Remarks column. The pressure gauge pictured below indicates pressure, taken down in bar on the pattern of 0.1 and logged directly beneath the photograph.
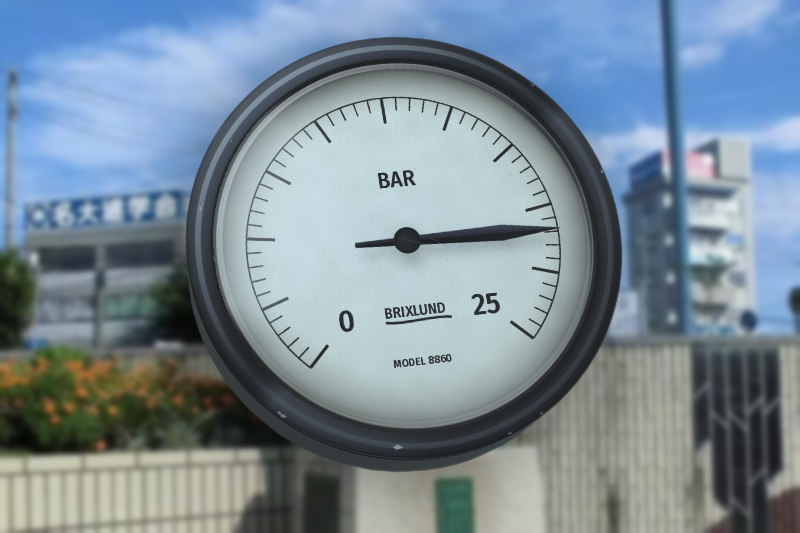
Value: 21
